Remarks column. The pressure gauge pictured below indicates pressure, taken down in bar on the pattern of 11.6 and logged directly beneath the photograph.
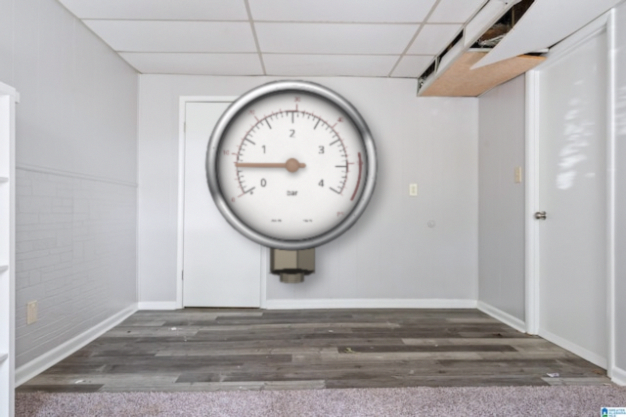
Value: 0.5
